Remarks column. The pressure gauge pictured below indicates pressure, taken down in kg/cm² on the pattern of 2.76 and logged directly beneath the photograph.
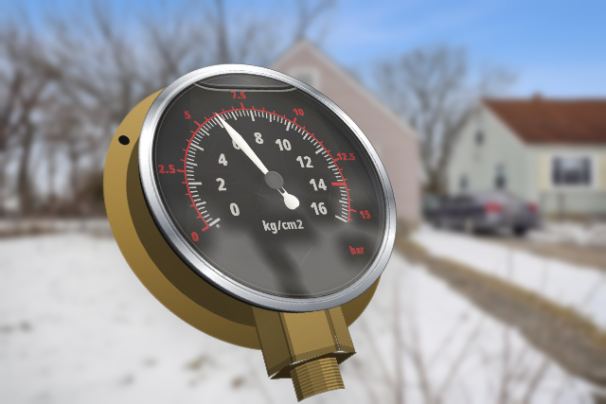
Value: 6
